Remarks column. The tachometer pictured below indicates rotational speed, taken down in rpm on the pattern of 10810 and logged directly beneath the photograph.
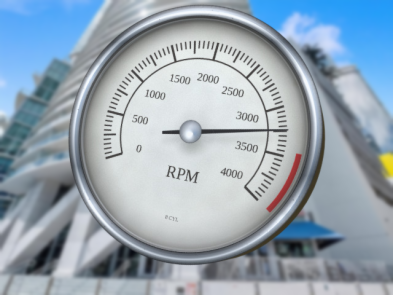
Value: 3250
